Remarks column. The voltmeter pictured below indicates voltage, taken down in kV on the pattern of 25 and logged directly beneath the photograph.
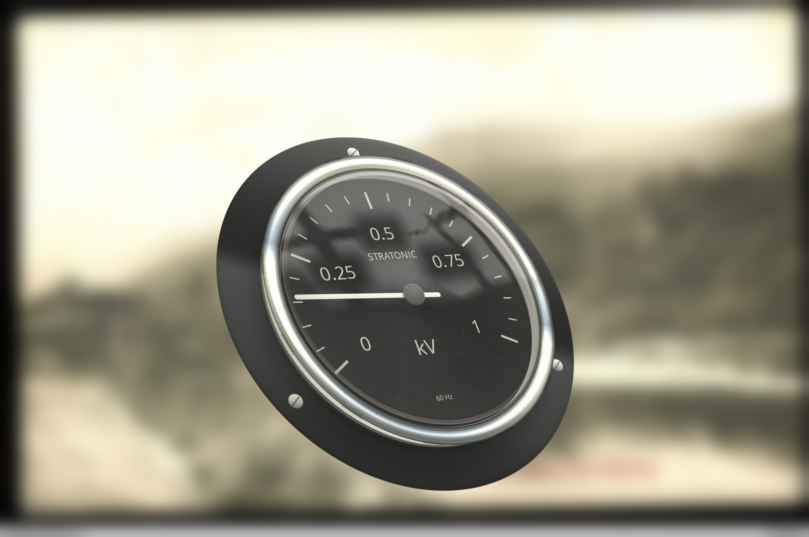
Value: 0.15
